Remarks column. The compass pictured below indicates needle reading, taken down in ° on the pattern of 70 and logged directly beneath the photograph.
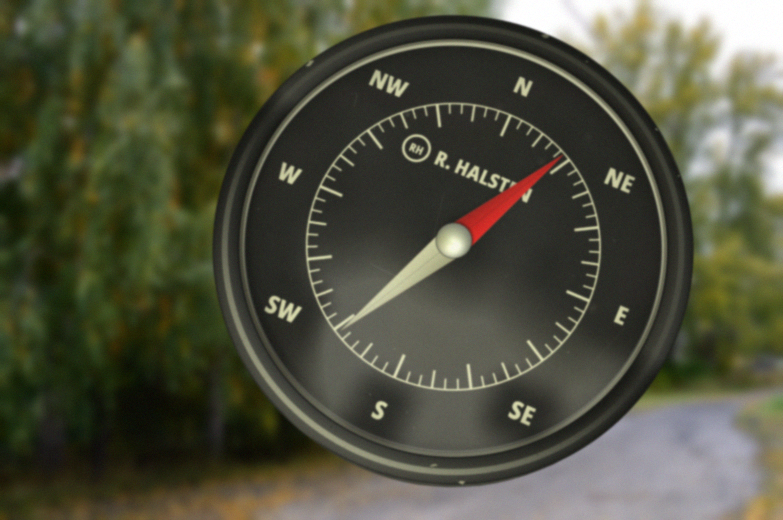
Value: 27.5
